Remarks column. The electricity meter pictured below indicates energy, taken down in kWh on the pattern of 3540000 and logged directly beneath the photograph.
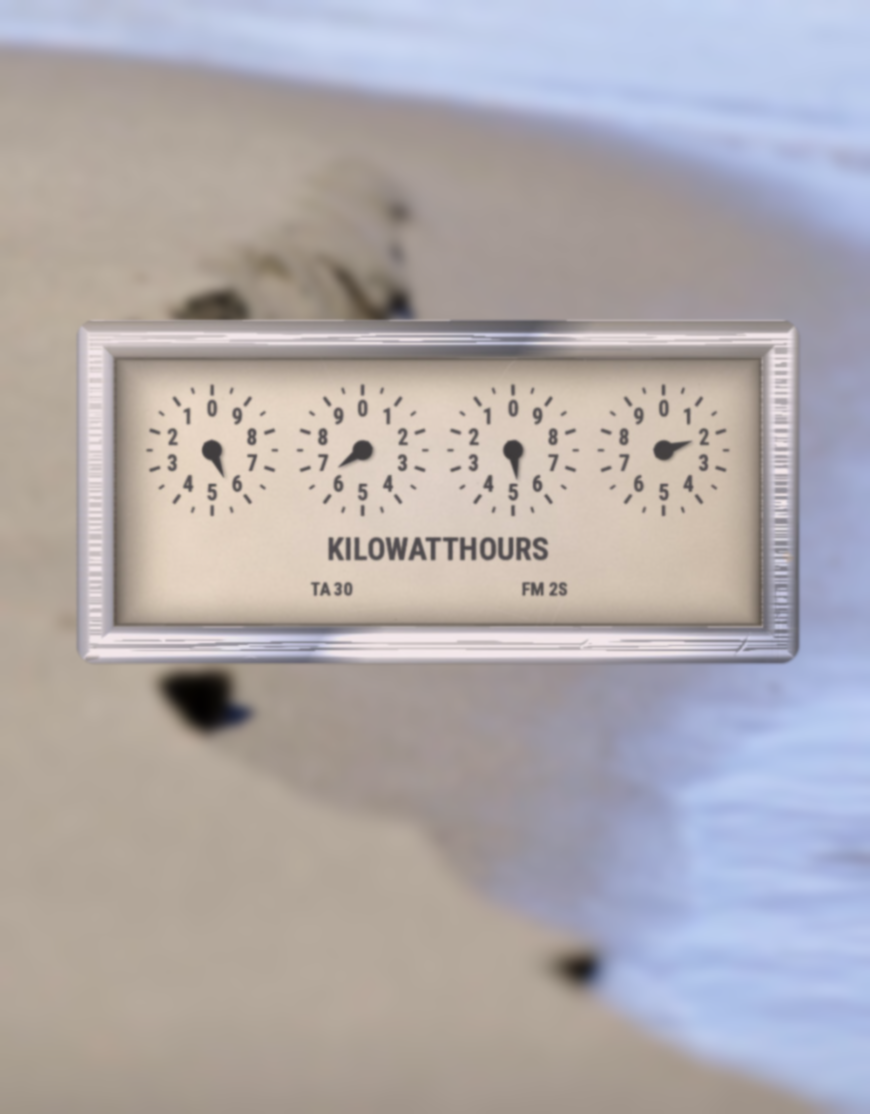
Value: 5652
